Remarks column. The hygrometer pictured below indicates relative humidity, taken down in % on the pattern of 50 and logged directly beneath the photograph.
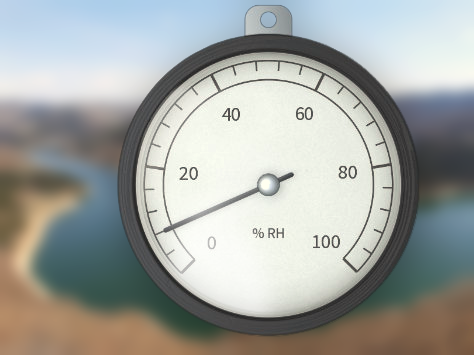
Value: 8
